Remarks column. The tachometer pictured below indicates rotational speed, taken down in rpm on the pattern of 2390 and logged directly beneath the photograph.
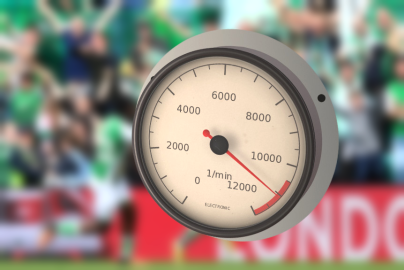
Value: 11000
